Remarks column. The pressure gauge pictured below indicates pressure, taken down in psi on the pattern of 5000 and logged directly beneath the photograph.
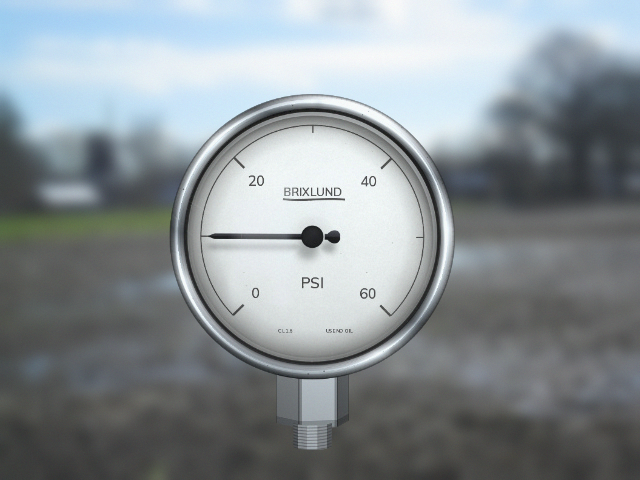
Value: 10
